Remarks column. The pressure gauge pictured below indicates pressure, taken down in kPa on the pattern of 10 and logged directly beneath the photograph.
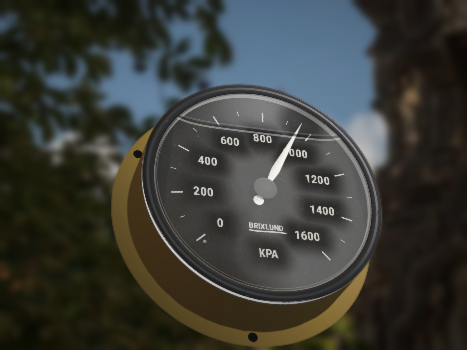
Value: 950
